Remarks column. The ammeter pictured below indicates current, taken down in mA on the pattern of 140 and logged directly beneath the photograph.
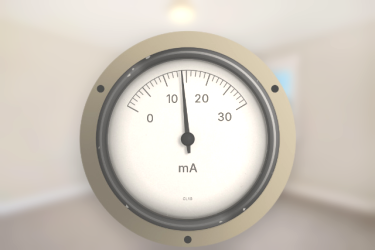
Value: 14
